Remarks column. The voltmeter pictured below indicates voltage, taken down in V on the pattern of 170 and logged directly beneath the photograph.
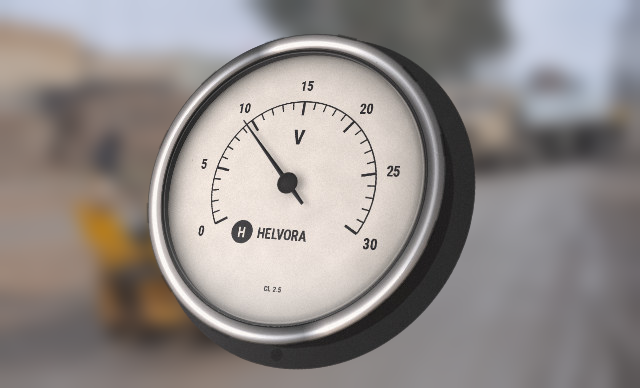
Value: 9.5
